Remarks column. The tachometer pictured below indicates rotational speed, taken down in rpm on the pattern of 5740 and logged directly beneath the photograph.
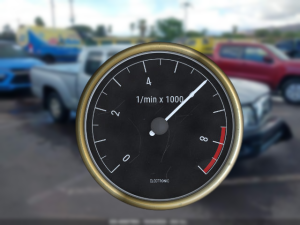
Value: 6000
